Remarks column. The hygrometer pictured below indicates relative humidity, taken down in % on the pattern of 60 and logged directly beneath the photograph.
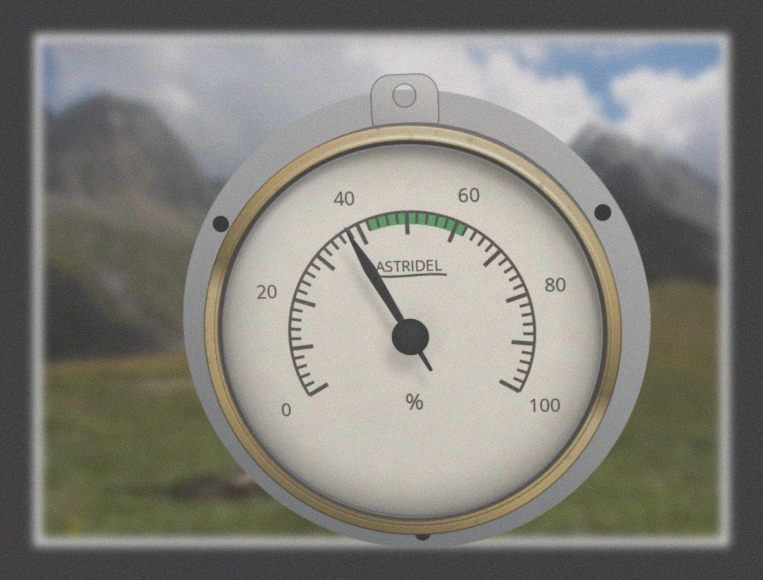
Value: 38
